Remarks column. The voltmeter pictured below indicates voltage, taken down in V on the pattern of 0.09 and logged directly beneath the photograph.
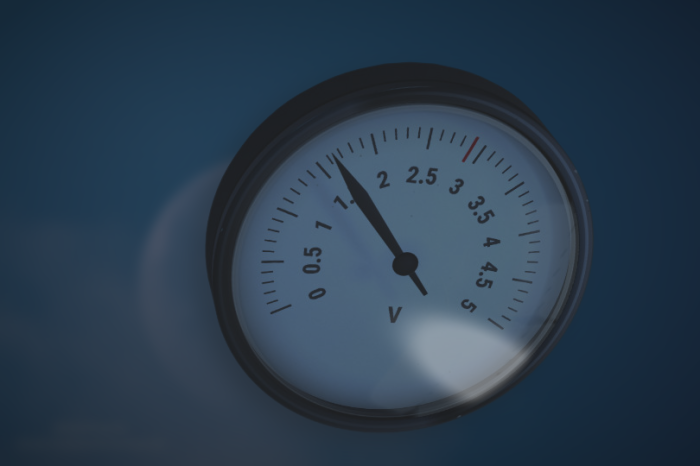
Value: 1.65
